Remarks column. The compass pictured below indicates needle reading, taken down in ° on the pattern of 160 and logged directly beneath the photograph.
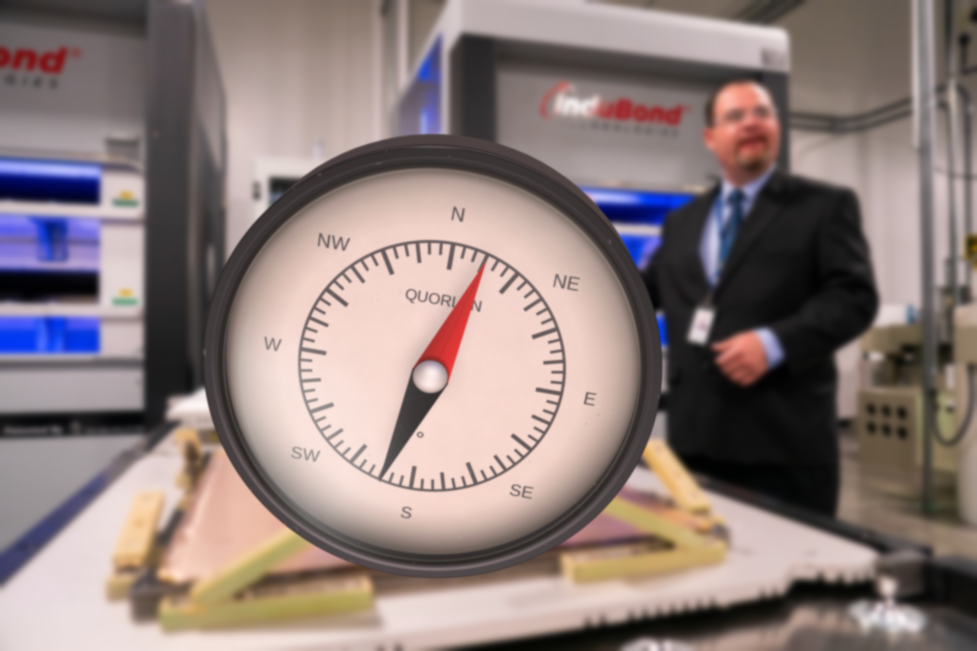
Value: 15
